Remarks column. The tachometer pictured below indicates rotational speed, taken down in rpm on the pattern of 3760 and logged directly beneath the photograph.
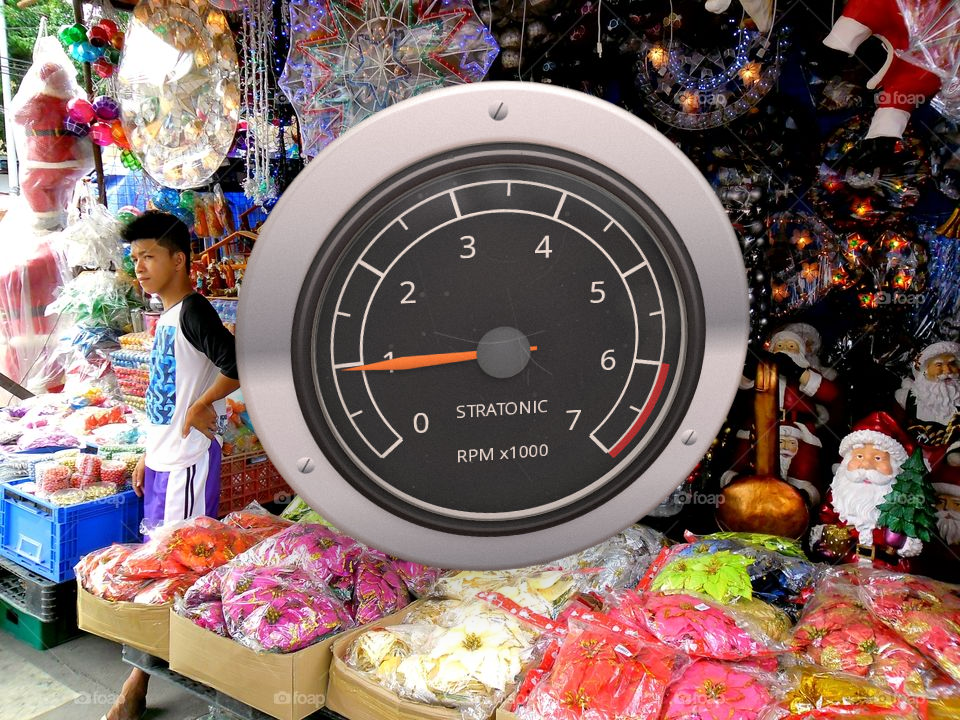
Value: 1000
